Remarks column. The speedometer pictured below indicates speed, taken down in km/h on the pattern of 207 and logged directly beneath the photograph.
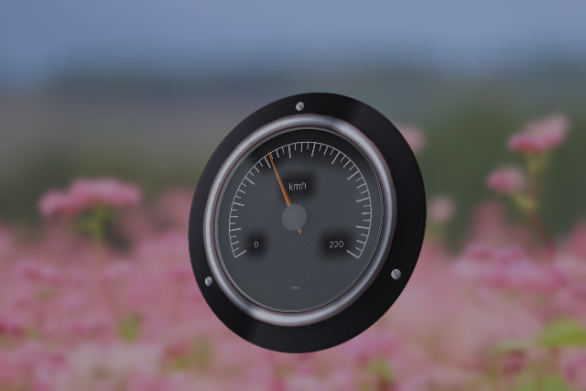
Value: 85
